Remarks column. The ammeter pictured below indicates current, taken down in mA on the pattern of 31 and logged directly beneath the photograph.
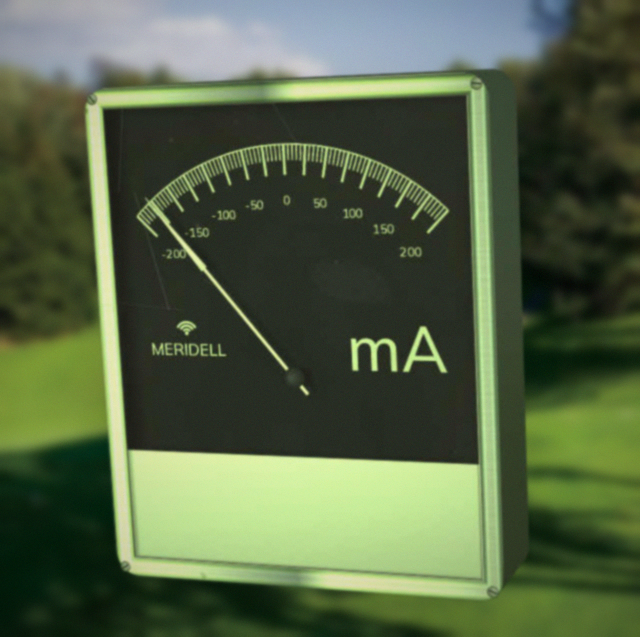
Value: -175
